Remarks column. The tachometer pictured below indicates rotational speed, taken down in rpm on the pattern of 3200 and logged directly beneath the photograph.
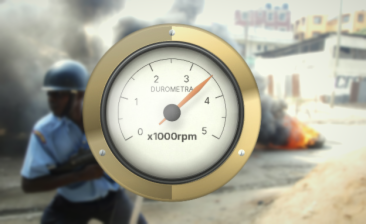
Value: 3500
